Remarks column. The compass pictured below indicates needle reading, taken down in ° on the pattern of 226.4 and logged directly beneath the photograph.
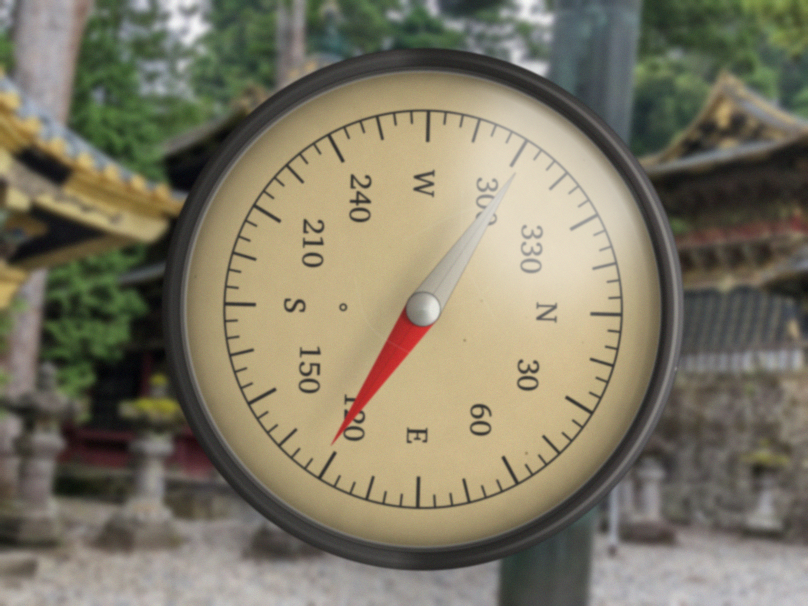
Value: 122.5
